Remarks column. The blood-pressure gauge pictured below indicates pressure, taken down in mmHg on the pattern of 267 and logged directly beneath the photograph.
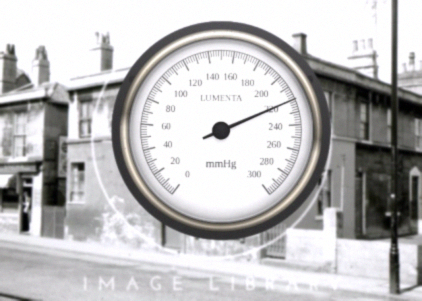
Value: 220
